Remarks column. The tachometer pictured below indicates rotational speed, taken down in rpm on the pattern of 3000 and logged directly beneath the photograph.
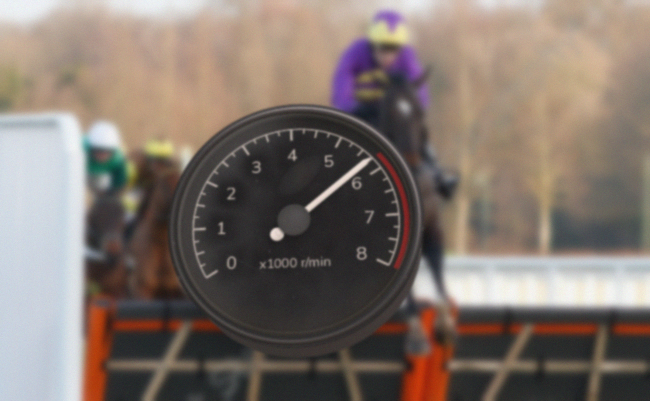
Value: 5750
